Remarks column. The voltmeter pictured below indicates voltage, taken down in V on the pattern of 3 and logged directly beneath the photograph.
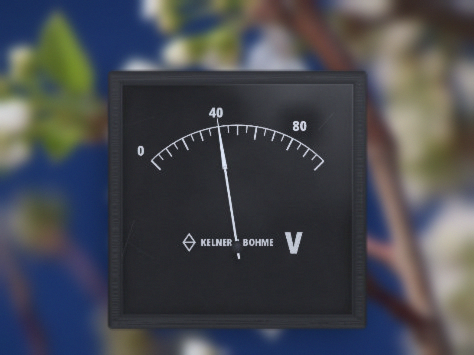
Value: 40
